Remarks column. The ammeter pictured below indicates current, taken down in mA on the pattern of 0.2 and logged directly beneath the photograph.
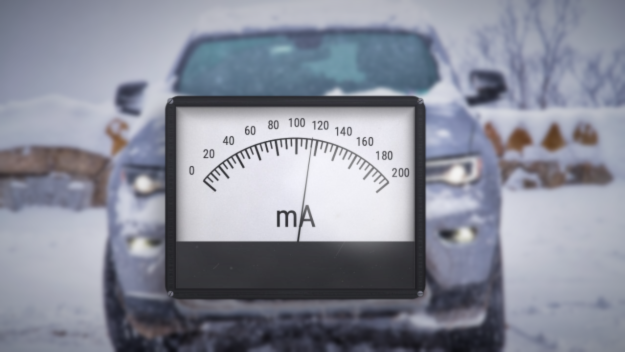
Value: 115
